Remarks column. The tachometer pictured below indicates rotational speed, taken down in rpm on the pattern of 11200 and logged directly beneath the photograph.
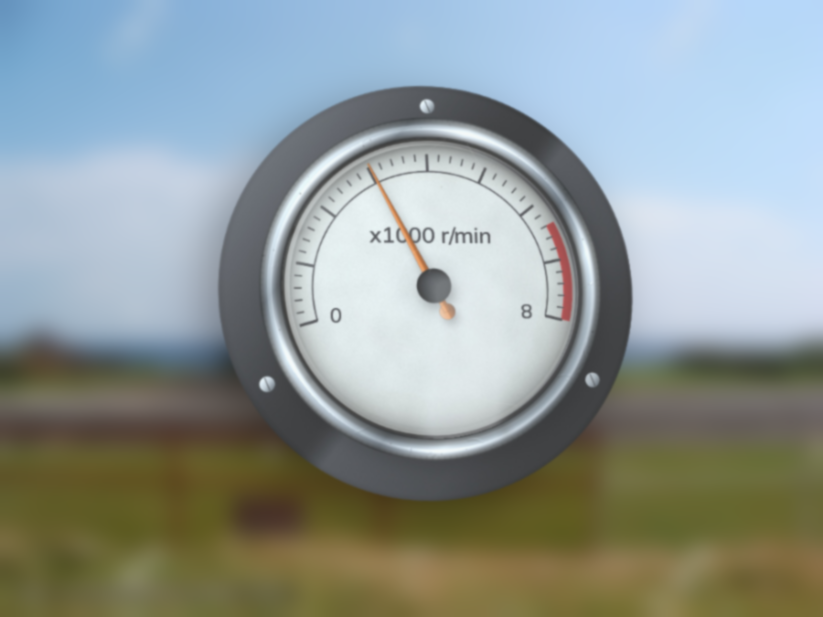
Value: 3000
